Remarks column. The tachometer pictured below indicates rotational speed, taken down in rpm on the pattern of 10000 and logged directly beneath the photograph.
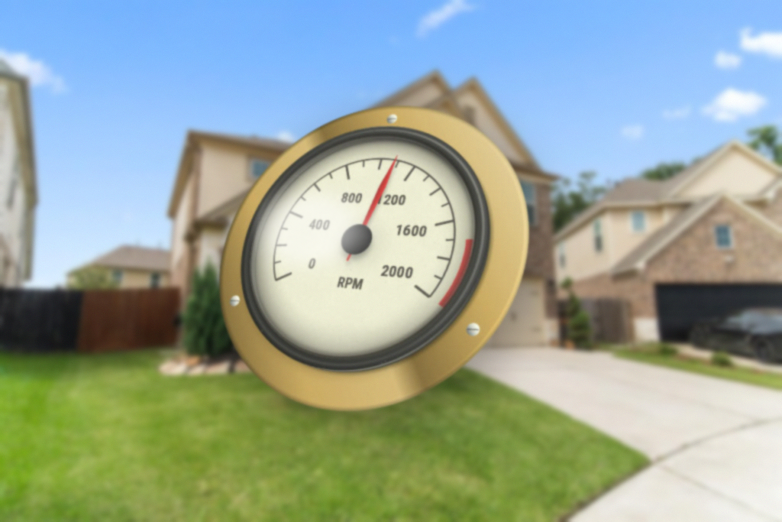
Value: 1100
